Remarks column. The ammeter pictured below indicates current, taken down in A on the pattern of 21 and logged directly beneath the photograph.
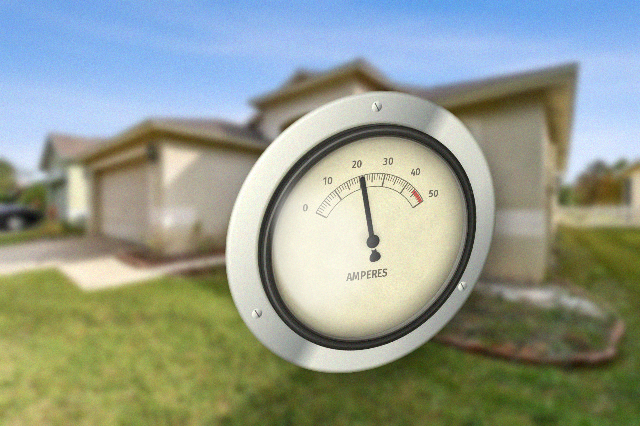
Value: 20
